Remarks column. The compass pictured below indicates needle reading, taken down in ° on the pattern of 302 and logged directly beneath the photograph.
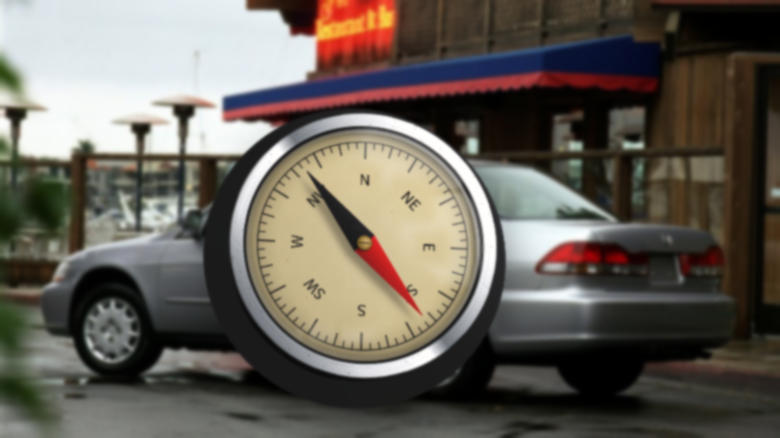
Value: 140
